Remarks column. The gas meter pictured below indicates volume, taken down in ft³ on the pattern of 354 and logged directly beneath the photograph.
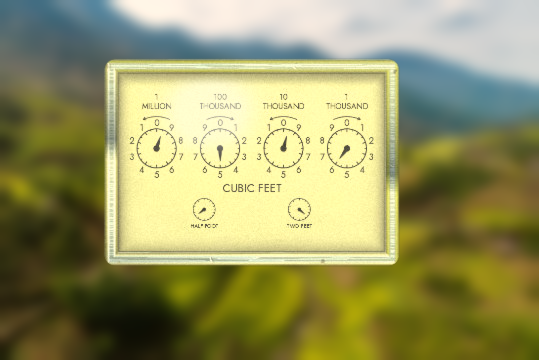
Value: 949600
